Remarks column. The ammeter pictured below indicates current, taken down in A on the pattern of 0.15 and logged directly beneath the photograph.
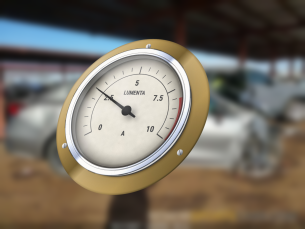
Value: 2.5
